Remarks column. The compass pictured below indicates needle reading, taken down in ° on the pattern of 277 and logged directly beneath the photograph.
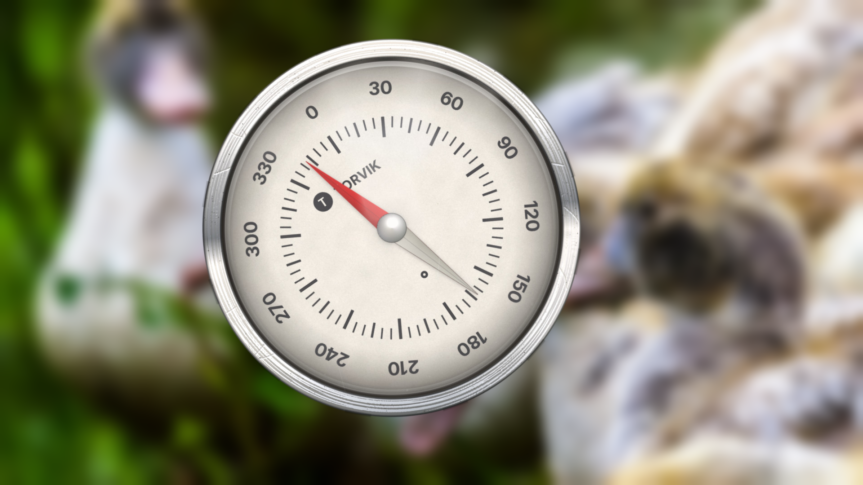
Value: 342.5
